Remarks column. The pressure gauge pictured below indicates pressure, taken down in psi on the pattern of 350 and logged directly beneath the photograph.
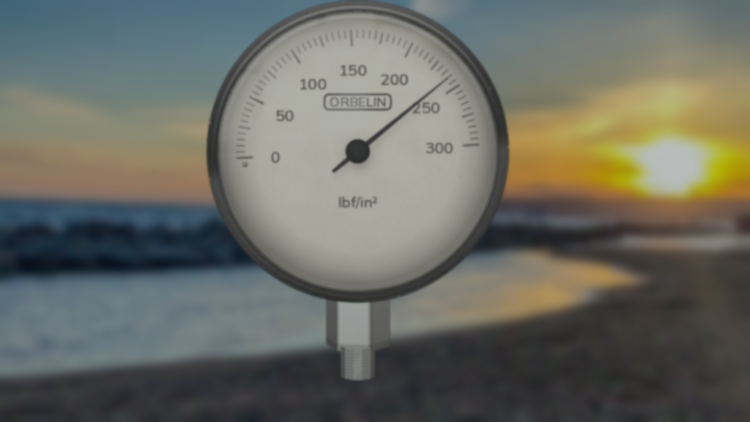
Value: 240
